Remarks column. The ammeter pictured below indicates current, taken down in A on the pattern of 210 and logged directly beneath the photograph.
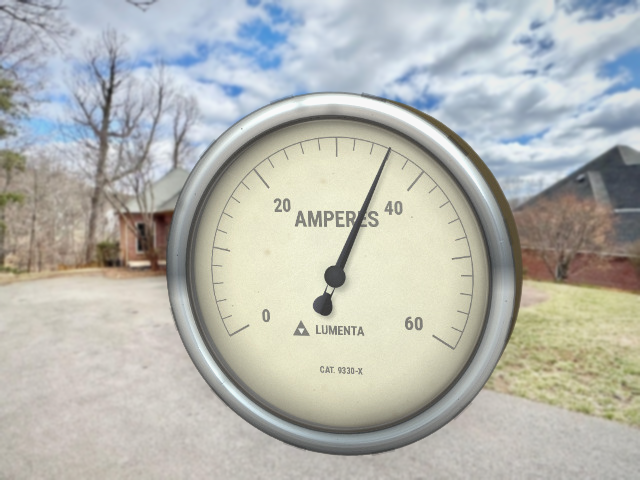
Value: 36
